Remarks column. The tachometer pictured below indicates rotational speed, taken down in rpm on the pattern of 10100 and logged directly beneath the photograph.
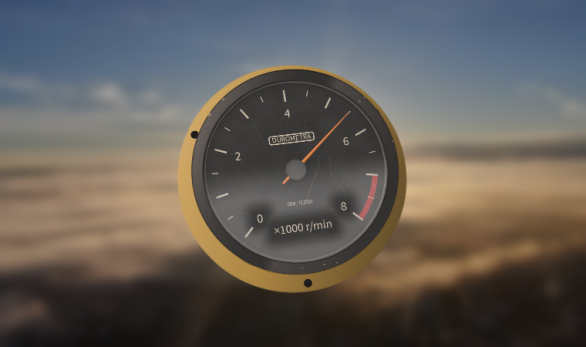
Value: 5500
